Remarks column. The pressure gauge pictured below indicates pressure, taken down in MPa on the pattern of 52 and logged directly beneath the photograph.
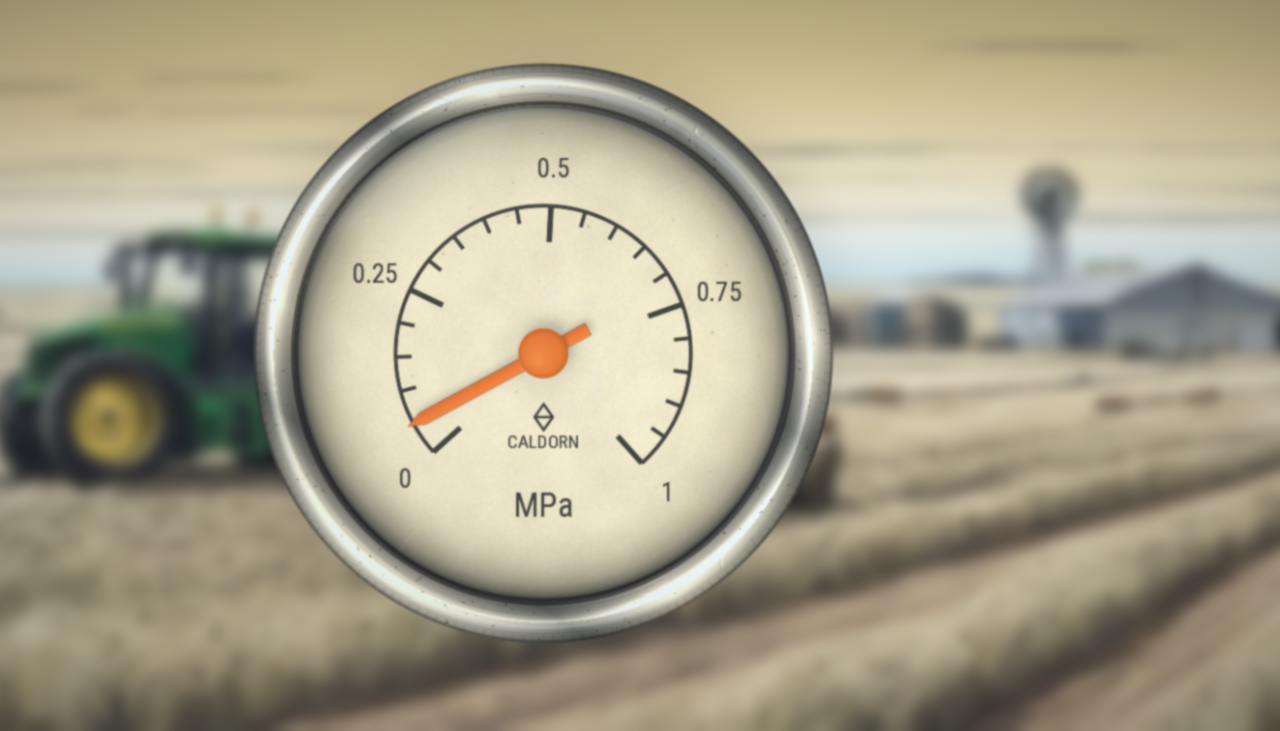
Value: 0.05
